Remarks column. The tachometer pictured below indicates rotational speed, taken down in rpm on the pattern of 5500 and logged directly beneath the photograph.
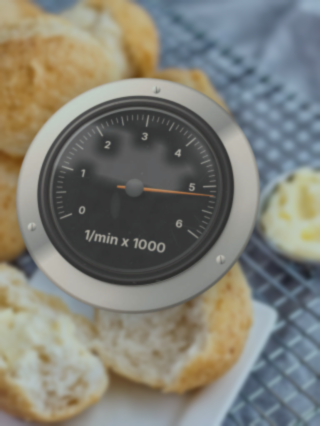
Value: 5200
